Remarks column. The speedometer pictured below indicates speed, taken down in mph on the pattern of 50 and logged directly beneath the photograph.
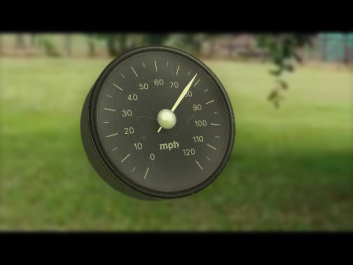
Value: 77.5
